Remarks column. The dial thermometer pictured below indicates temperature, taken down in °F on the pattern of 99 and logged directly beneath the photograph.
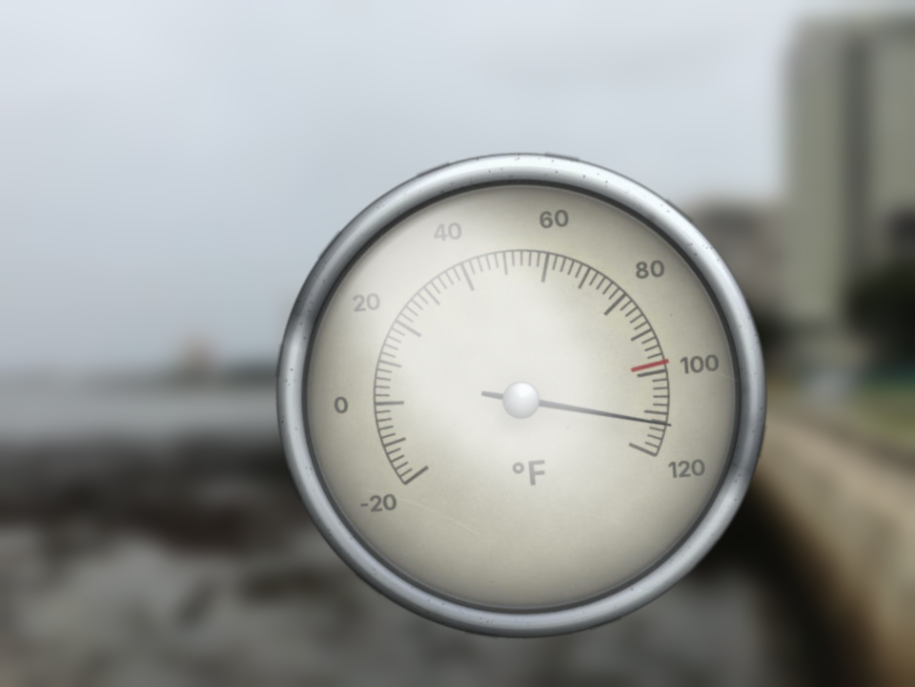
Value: 112
